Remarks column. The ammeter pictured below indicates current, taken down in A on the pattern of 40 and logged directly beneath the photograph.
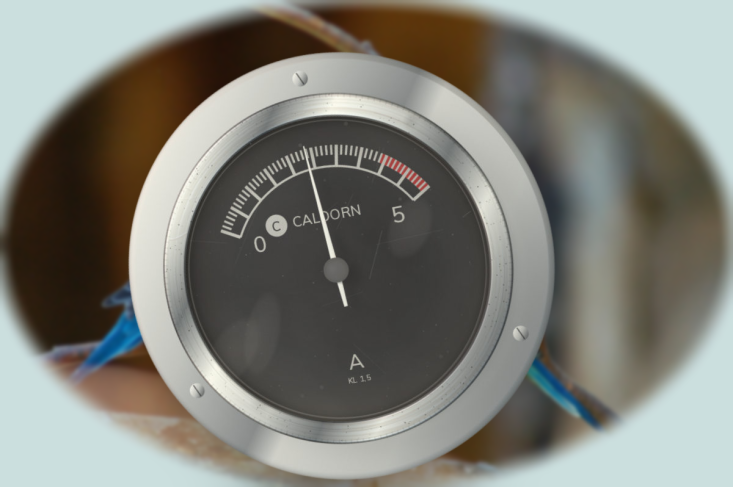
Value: 2.4
